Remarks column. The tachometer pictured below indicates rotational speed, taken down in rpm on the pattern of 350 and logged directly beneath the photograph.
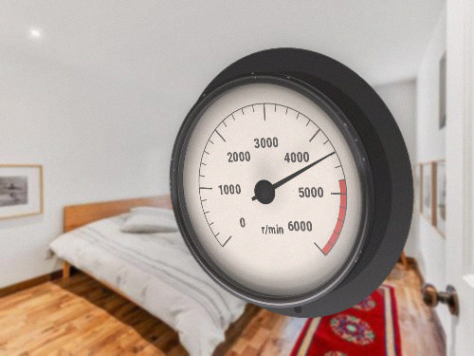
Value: 4400
